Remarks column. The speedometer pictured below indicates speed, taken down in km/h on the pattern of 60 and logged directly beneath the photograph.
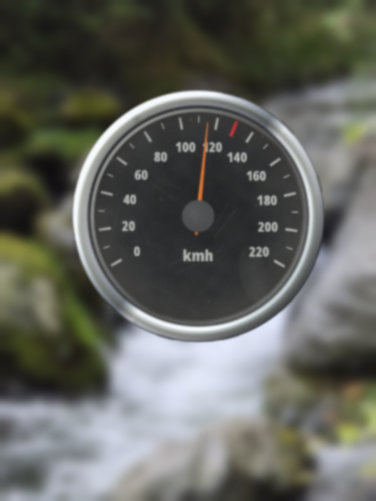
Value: 115
